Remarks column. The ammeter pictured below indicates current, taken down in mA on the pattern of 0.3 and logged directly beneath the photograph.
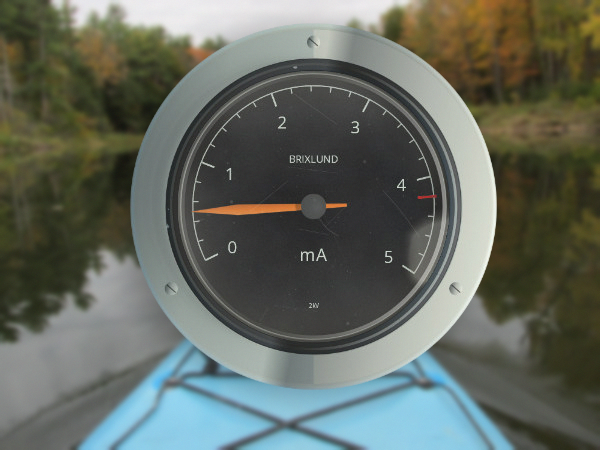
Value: 0.5
